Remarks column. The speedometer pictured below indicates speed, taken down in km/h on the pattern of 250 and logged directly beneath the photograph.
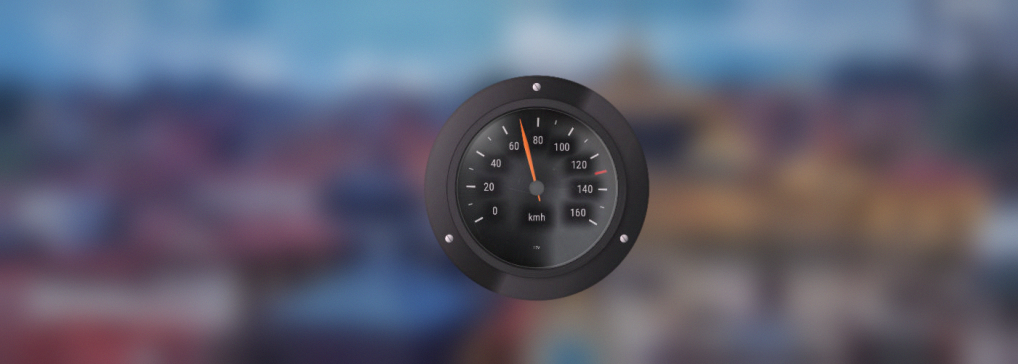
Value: 70
